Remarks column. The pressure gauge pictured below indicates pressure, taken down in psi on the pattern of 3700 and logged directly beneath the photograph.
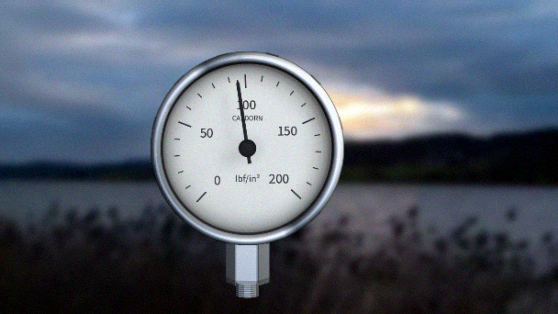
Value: 95
